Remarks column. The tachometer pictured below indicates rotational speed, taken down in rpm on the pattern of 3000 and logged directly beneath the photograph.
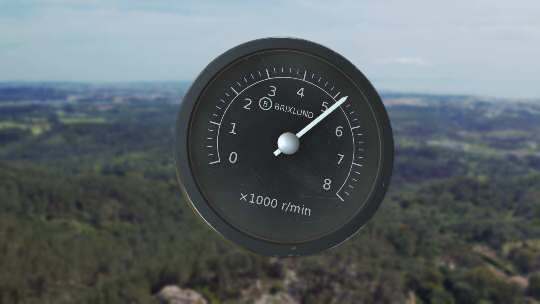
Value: 5200
